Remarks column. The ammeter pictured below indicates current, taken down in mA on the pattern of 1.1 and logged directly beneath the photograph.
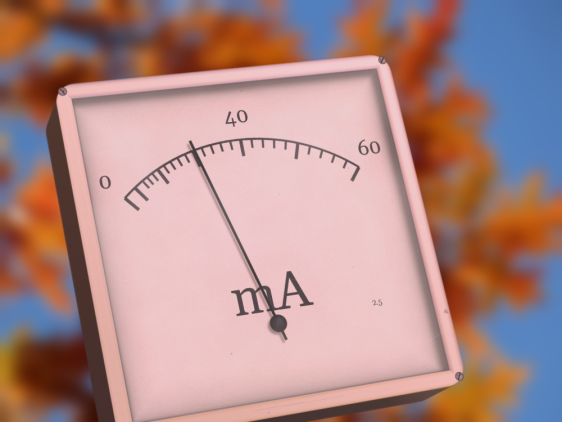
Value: 30
